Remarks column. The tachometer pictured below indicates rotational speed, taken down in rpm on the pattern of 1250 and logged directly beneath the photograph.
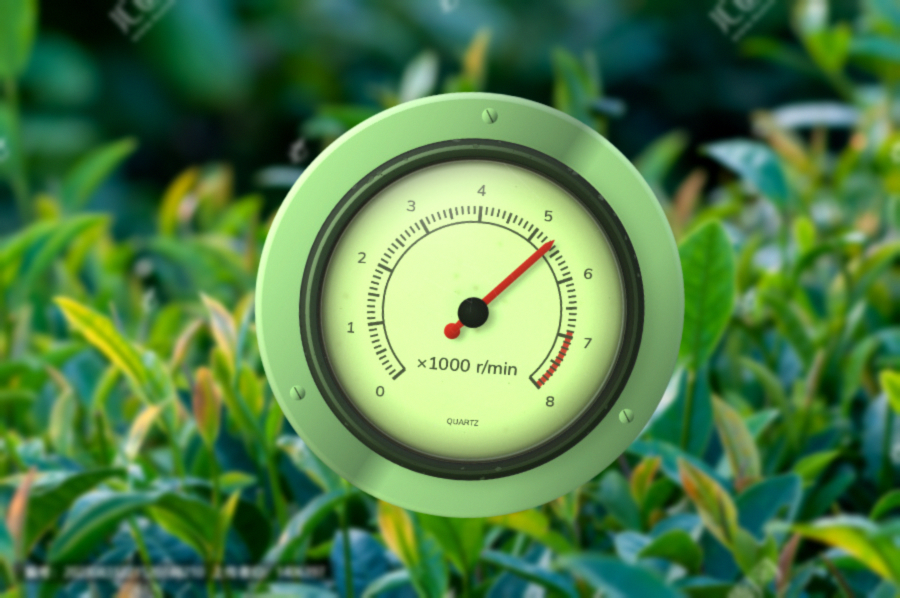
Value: 5300
